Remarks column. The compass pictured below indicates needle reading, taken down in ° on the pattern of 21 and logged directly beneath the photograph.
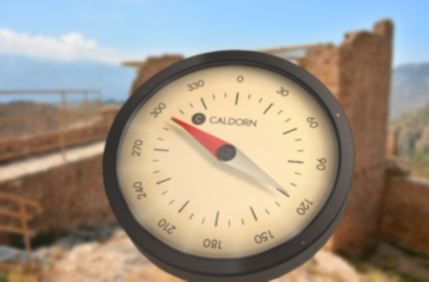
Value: 300
